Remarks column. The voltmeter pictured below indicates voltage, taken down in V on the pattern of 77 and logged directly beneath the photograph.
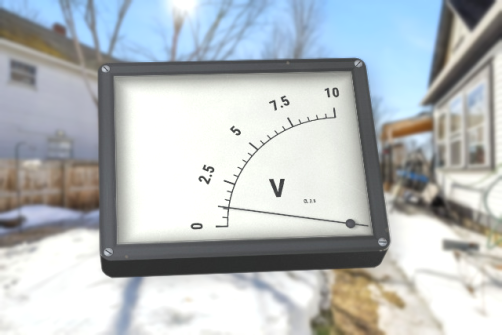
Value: 1
